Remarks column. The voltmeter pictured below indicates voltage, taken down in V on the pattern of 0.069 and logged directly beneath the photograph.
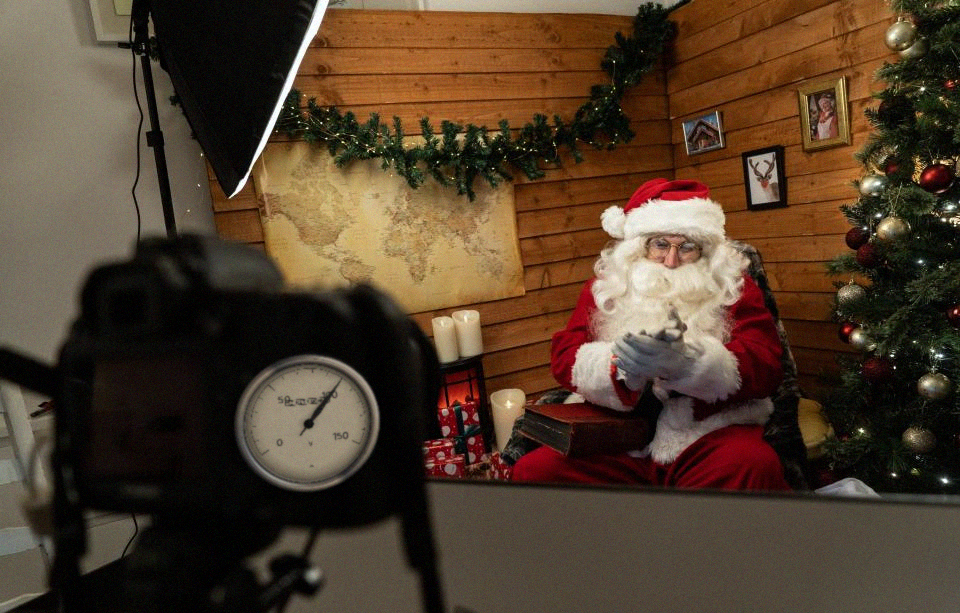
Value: 100
